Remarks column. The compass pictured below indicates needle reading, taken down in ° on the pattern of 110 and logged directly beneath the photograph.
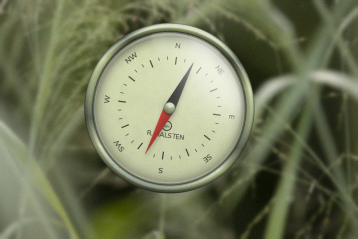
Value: 200
